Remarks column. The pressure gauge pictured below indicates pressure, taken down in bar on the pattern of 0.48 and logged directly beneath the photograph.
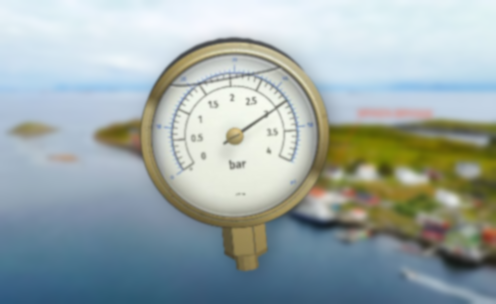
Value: 3
